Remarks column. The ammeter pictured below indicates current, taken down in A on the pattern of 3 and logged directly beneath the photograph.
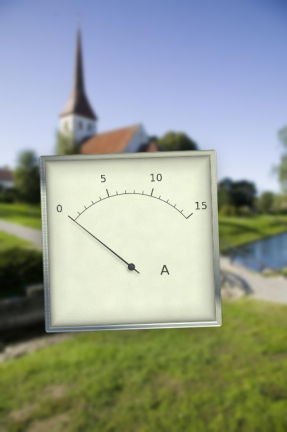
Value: 0
